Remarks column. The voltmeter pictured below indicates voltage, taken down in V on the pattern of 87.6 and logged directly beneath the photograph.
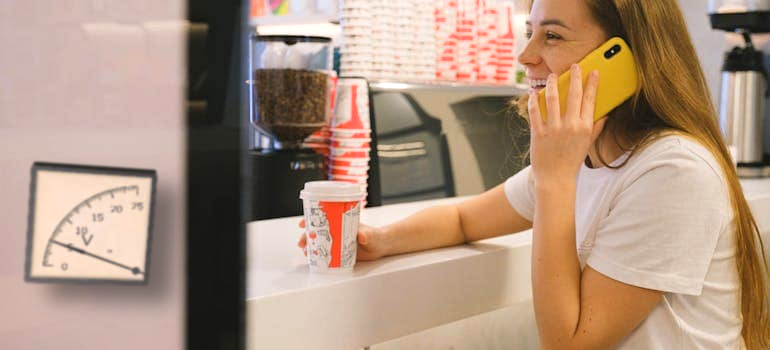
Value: 5
